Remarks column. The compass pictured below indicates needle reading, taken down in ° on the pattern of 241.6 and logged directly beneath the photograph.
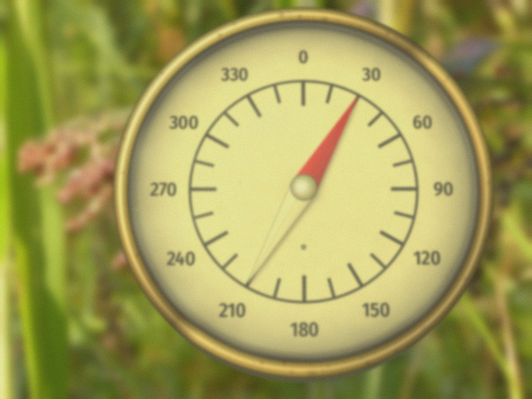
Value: 30
